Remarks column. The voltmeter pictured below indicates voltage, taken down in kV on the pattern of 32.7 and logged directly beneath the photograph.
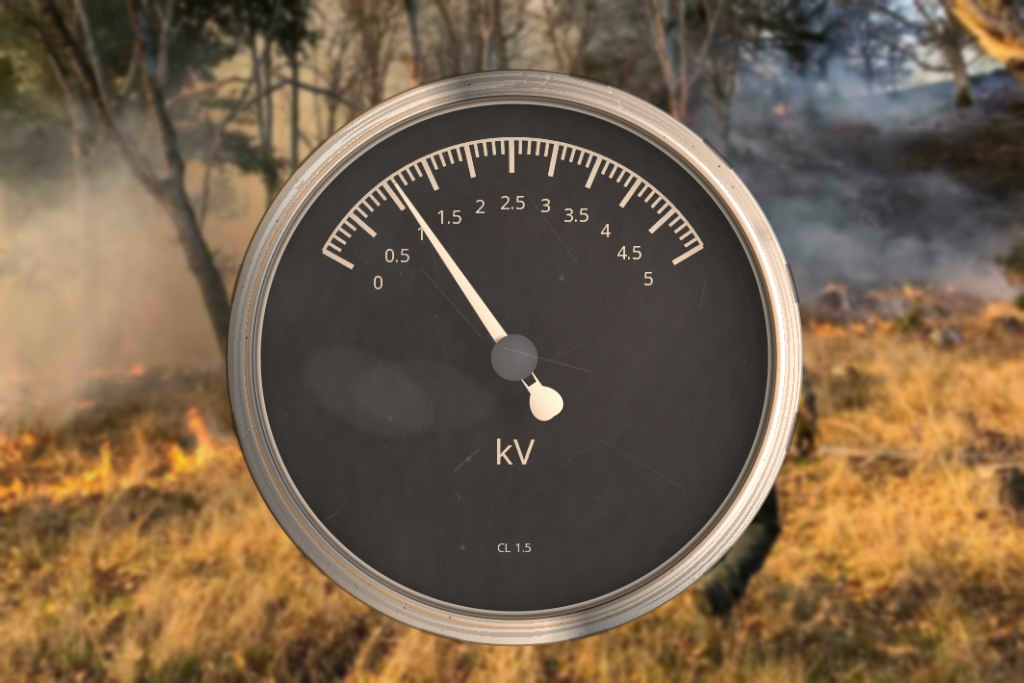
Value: 1.1
